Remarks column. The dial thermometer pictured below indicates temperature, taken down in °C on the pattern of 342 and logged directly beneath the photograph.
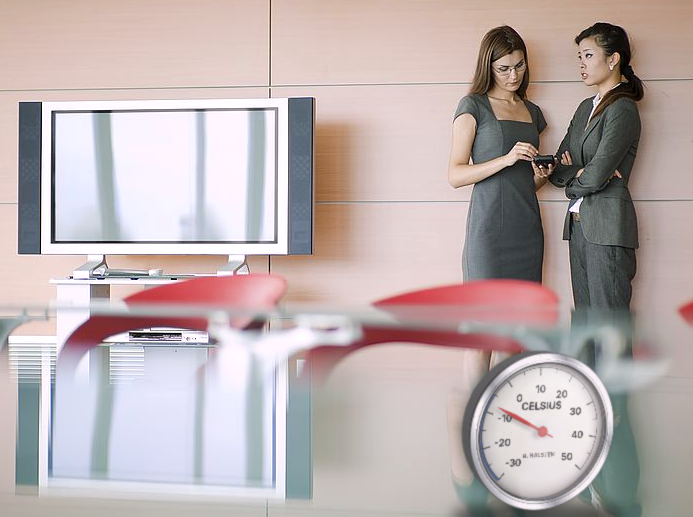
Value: -7.5
